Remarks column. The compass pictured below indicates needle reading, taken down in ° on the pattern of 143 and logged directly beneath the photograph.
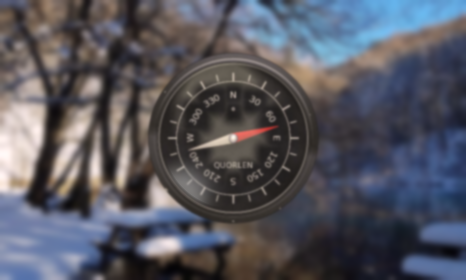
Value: 75
